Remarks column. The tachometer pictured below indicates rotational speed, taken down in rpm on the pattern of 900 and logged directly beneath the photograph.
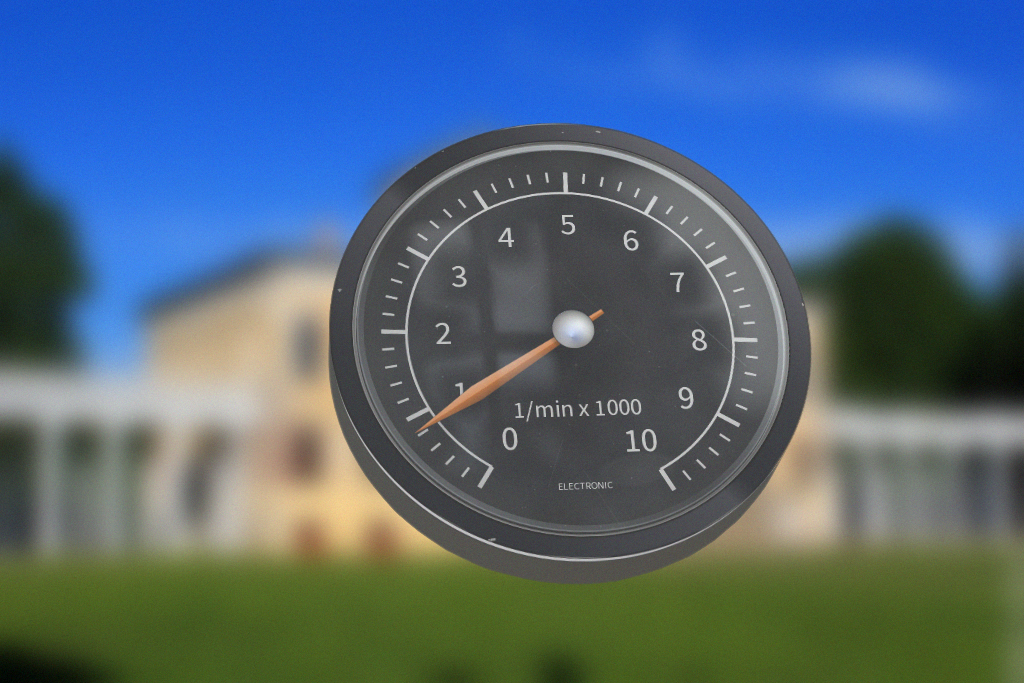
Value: 800
